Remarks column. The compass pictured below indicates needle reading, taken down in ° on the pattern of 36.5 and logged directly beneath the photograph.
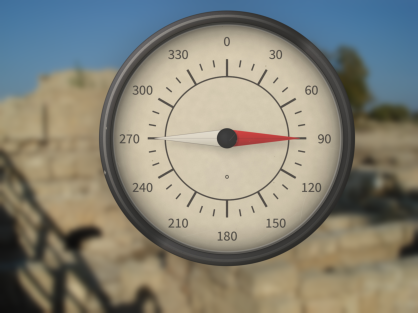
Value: 90
